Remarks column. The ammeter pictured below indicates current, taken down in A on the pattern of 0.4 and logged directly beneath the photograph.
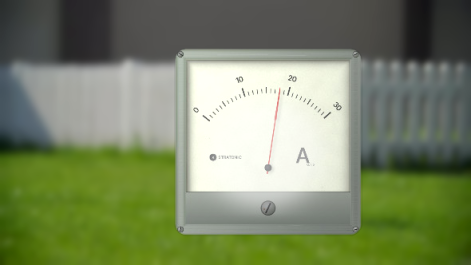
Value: 18
